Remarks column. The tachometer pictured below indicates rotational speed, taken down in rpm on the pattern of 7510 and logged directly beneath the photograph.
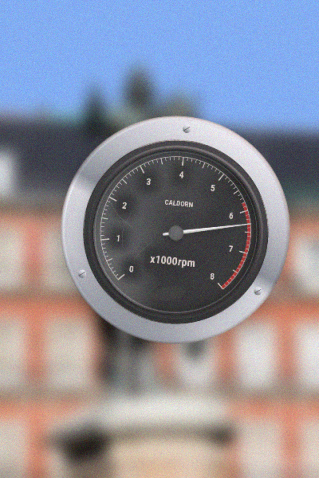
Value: 6300
